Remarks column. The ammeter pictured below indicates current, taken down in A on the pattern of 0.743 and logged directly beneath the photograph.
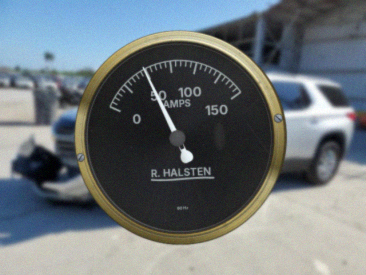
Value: 50
